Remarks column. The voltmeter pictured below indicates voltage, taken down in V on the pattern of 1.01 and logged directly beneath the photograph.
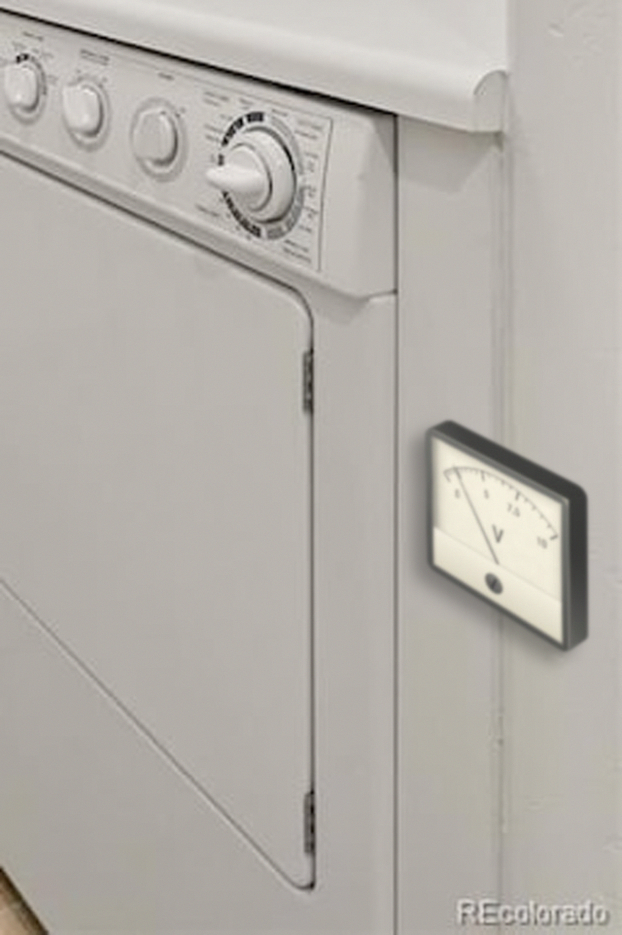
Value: 2.5
